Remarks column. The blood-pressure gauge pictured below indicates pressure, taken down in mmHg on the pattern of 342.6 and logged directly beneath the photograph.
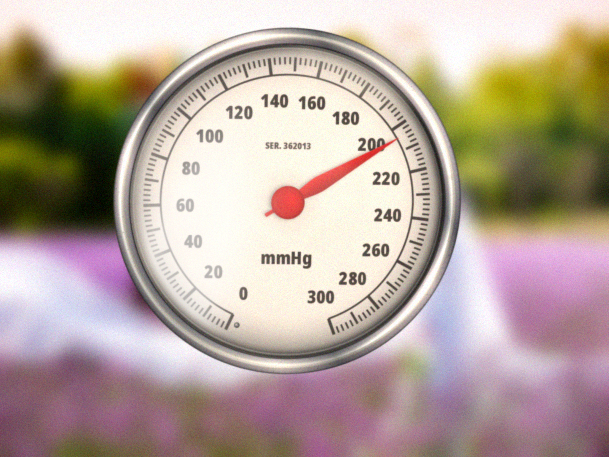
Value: 204
